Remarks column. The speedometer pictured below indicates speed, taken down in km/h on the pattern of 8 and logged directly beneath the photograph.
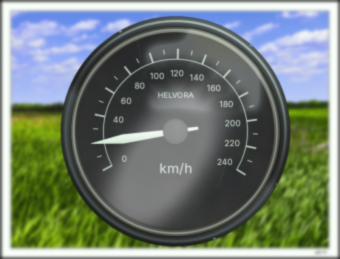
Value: 20
